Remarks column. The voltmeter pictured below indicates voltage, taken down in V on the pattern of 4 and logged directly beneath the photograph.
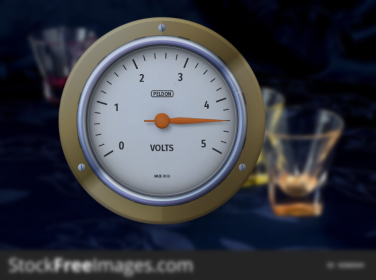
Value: 4.4
